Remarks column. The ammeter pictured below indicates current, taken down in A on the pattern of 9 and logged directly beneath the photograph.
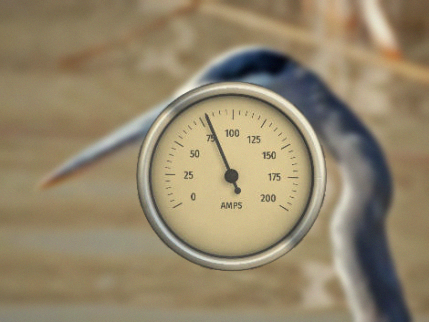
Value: 80
